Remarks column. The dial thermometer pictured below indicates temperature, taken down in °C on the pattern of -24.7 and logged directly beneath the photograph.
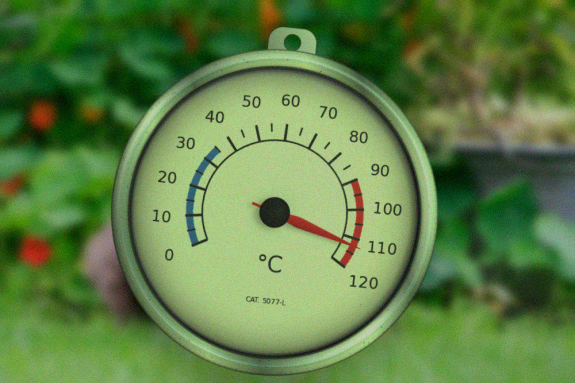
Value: 112.5
